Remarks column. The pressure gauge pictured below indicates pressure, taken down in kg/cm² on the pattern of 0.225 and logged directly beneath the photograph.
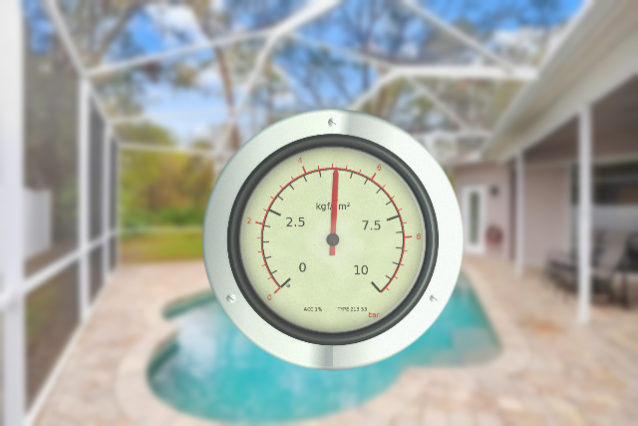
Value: 5
